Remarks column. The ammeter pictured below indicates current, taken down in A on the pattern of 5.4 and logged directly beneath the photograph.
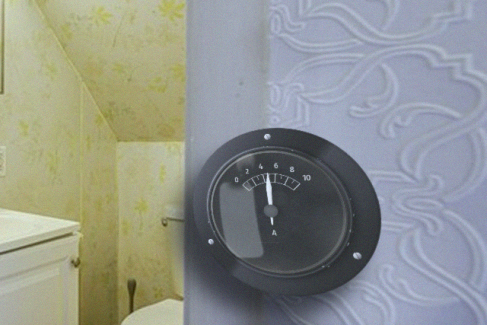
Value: 5
